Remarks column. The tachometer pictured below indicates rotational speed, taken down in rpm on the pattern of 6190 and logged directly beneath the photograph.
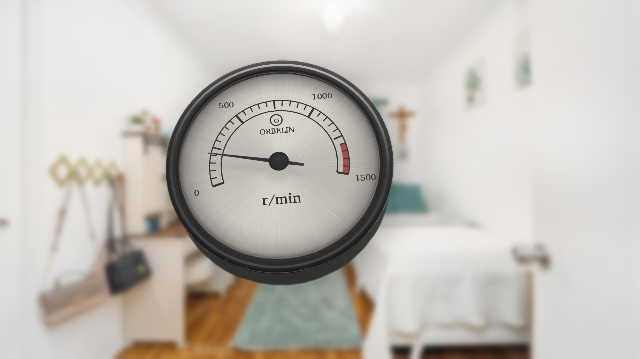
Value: 200
